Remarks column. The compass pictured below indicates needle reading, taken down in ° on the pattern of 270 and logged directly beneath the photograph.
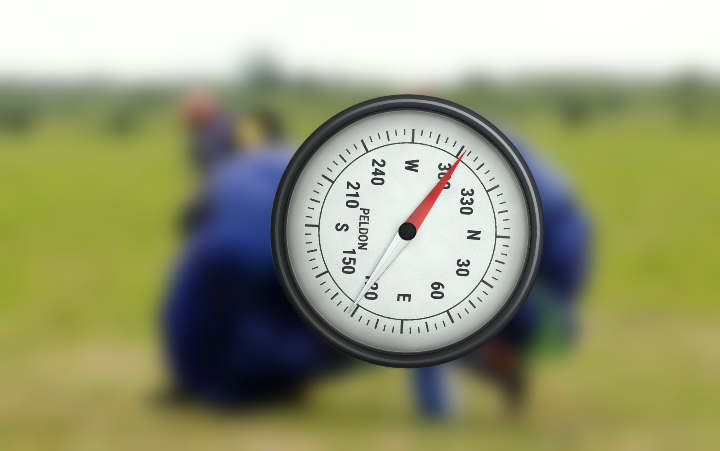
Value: 302.5
